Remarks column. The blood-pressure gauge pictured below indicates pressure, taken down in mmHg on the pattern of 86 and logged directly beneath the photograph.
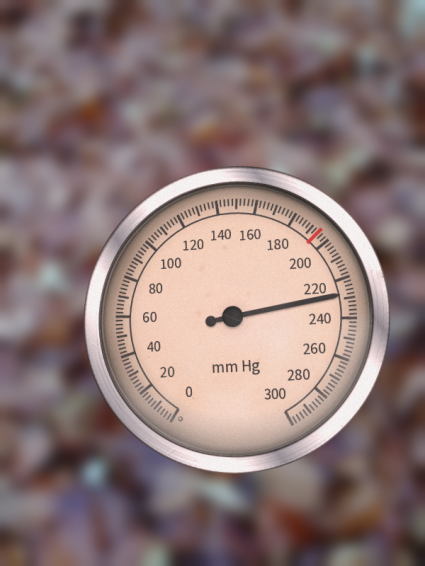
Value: 228
